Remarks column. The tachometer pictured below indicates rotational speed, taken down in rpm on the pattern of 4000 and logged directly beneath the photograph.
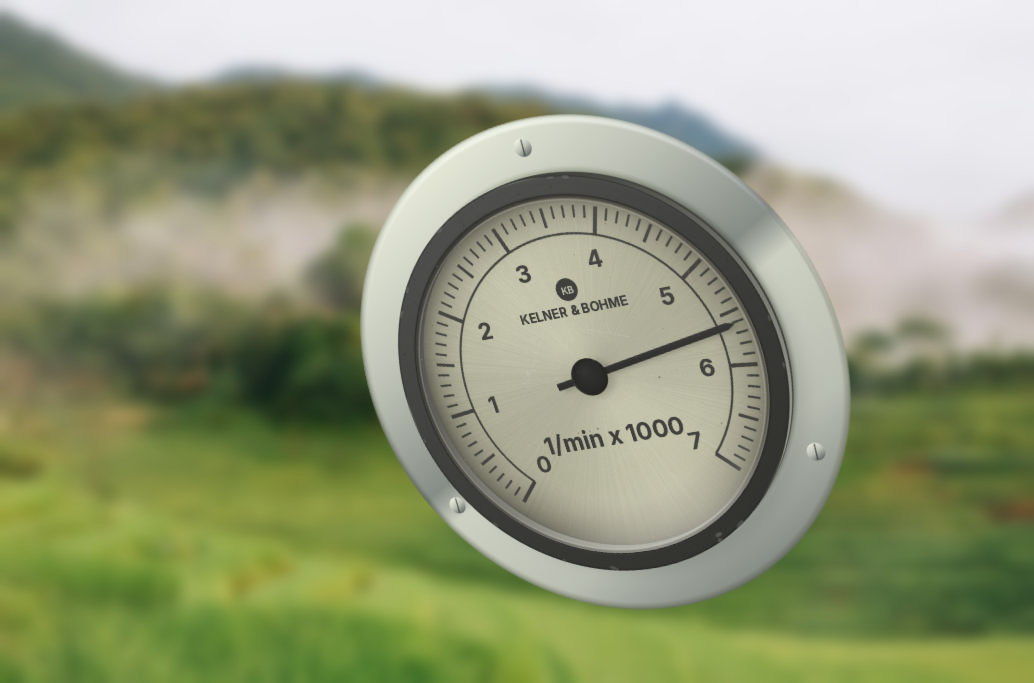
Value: 5600
